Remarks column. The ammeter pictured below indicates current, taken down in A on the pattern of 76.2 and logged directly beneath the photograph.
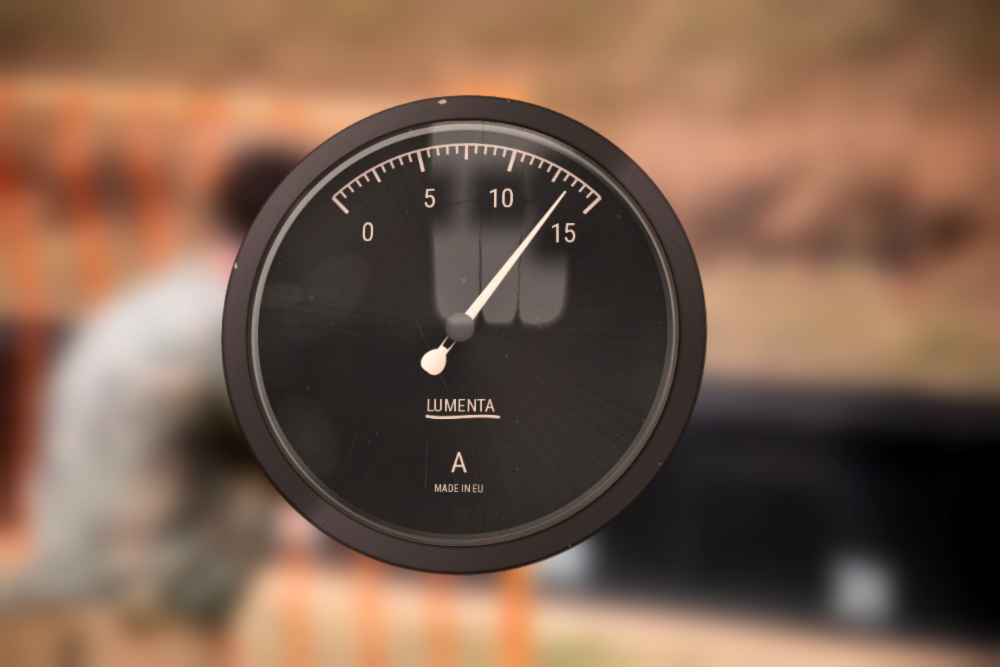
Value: 13.5
